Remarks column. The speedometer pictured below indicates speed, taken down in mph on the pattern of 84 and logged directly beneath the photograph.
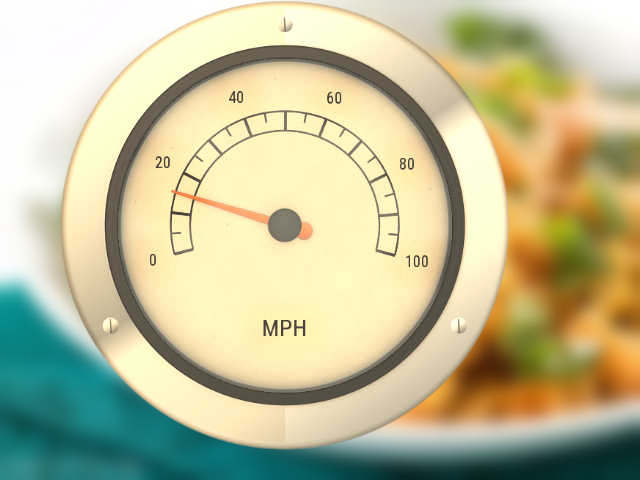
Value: 15
